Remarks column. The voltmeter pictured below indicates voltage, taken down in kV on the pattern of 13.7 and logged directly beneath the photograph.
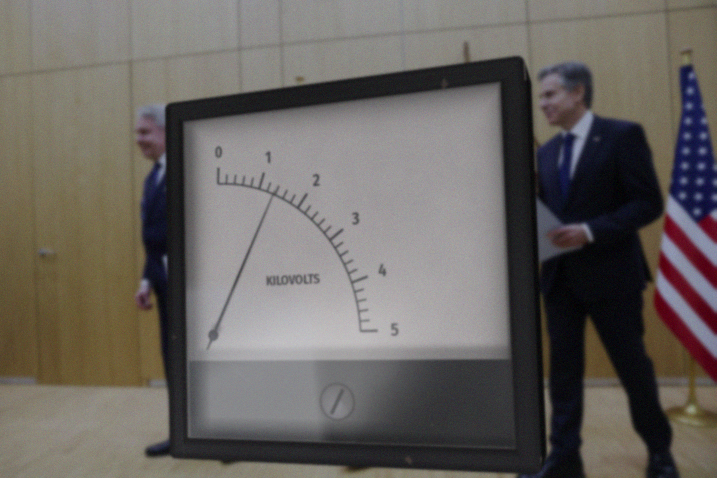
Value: 1.4
